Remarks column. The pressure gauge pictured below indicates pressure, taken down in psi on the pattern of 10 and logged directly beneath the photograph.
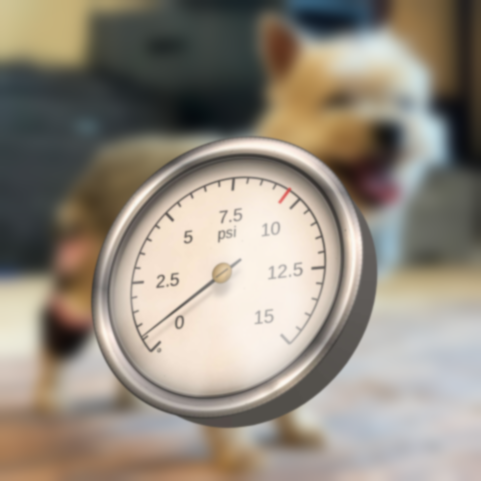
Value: 0.5
